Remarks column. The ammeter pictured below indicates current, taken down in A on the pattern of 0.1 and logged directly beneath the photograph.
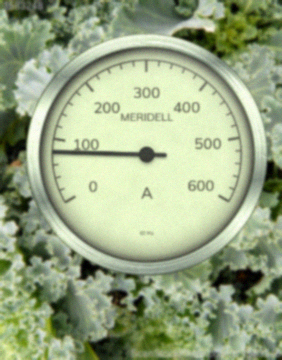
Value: 80
